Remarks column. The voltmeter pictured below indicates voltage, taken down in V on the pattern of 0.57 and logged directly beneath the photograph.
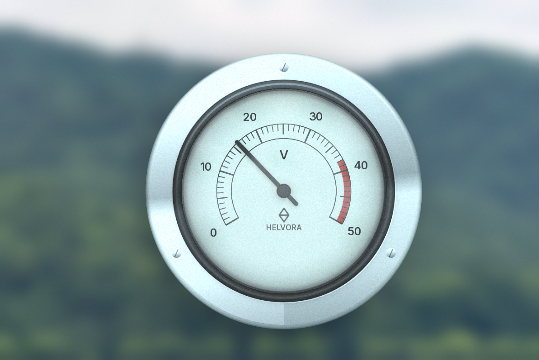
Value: 16
